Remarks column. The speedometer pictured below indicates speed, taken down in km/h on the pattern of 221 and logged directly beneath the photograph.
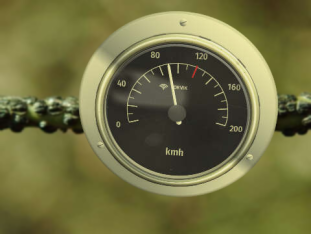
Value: 90
